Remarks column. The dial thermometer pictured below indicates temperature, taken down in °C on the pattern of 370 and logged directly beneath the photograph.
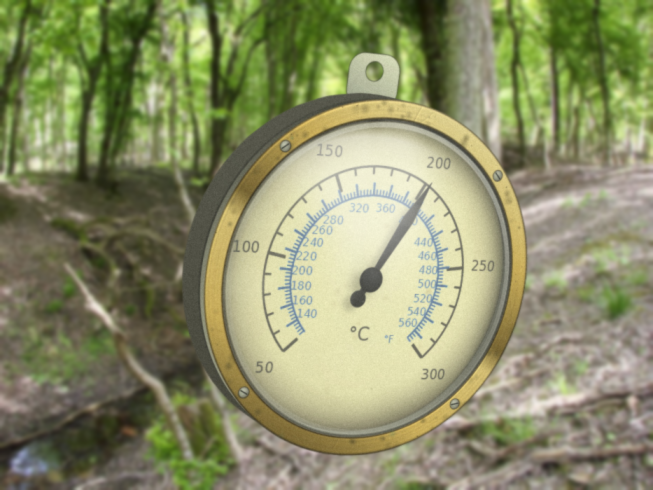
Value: 200
